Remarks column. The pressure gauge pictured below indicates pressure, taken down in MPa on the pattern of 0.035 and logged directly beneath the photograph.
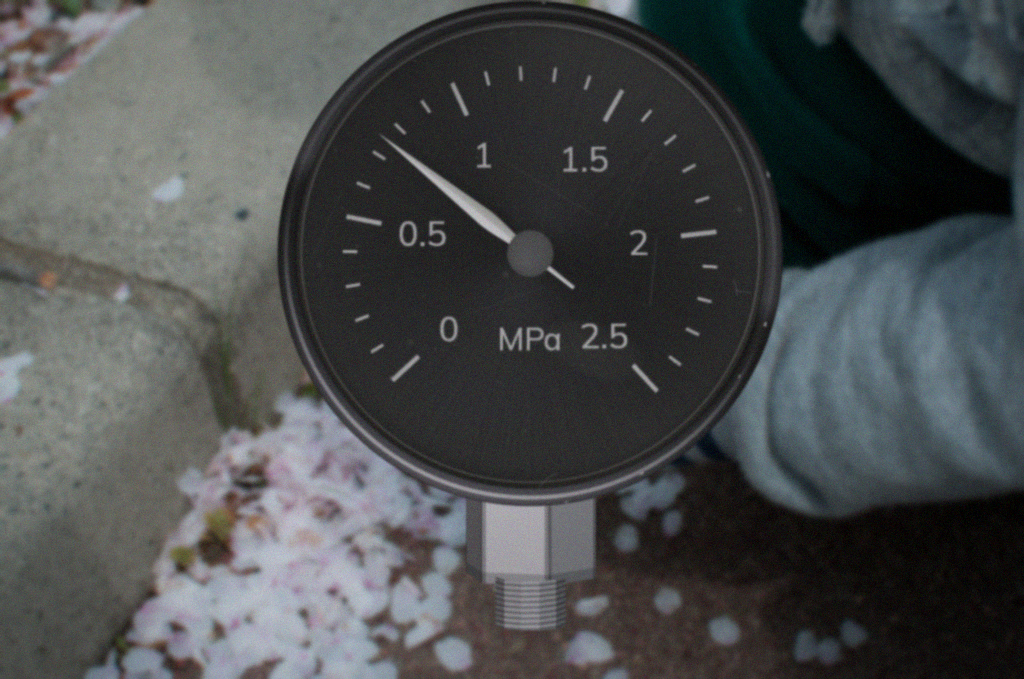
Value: 0.75
